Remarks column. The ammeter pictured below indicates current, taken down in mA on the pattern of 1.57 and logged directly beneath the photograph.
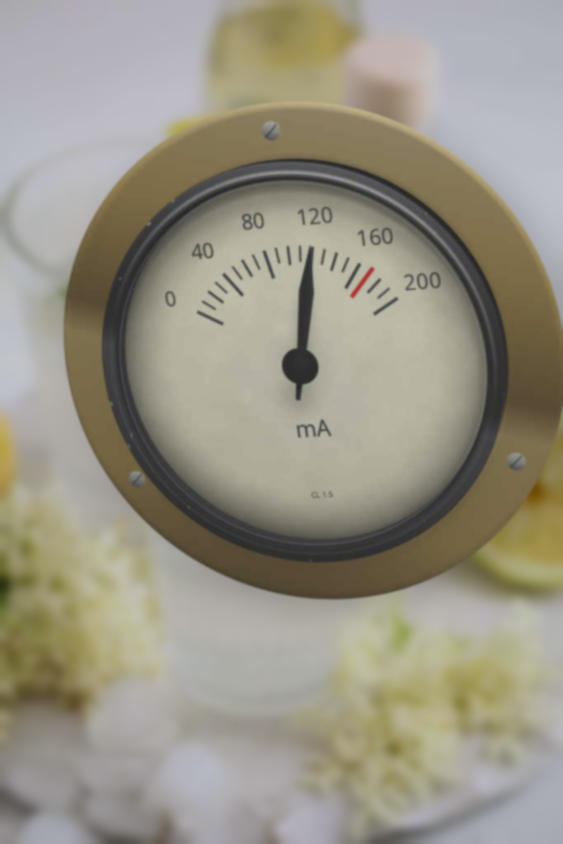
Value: 120
